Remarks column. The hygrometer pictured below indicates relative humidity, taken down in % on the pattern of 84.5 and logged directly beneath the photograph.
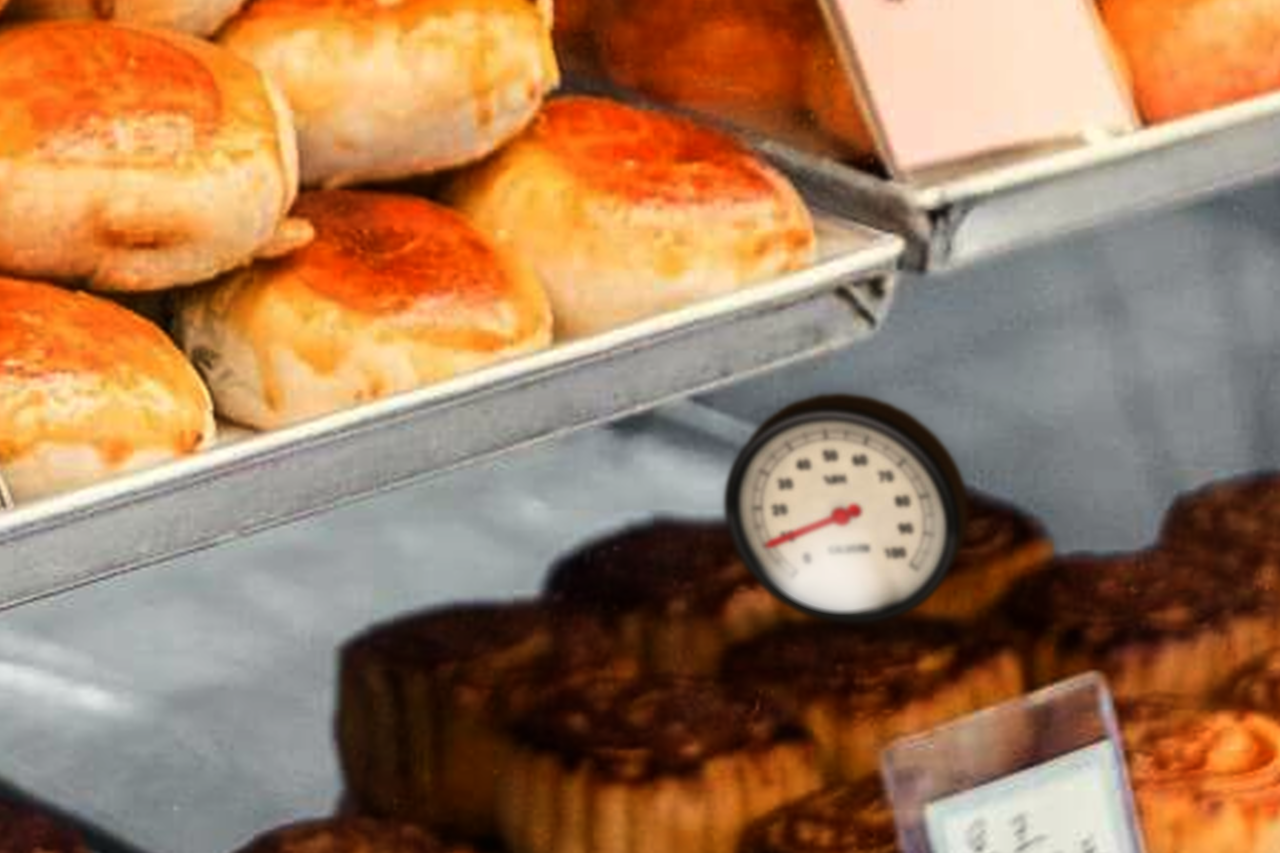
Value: 10
